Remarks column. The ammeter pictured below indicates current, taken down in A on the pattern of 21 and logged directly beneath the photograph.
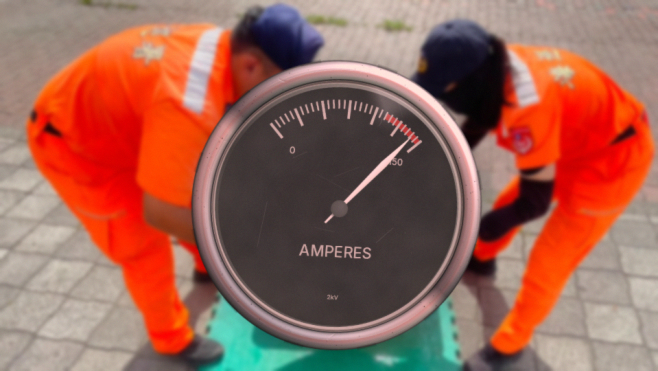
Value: 140
